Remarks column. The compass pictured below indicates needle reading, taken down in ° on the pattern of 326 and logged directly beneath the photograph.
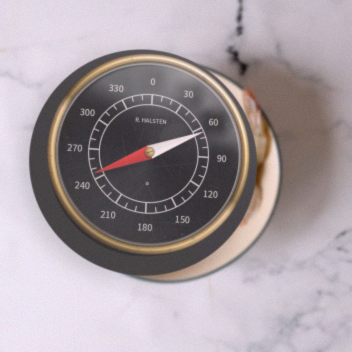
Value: 245
